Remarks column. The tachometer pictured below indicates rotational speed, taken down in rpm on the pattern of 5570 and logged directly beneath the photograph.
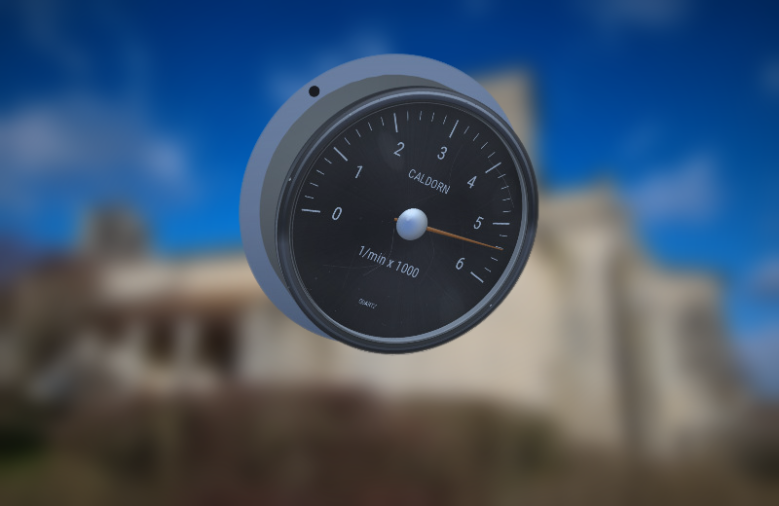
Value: 5400
